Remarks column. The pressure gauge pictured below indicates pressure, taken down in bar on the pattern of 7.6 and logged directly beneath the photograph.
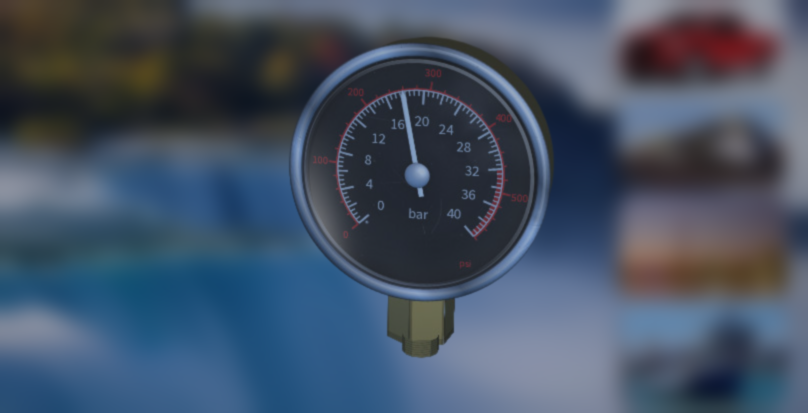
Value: 18
